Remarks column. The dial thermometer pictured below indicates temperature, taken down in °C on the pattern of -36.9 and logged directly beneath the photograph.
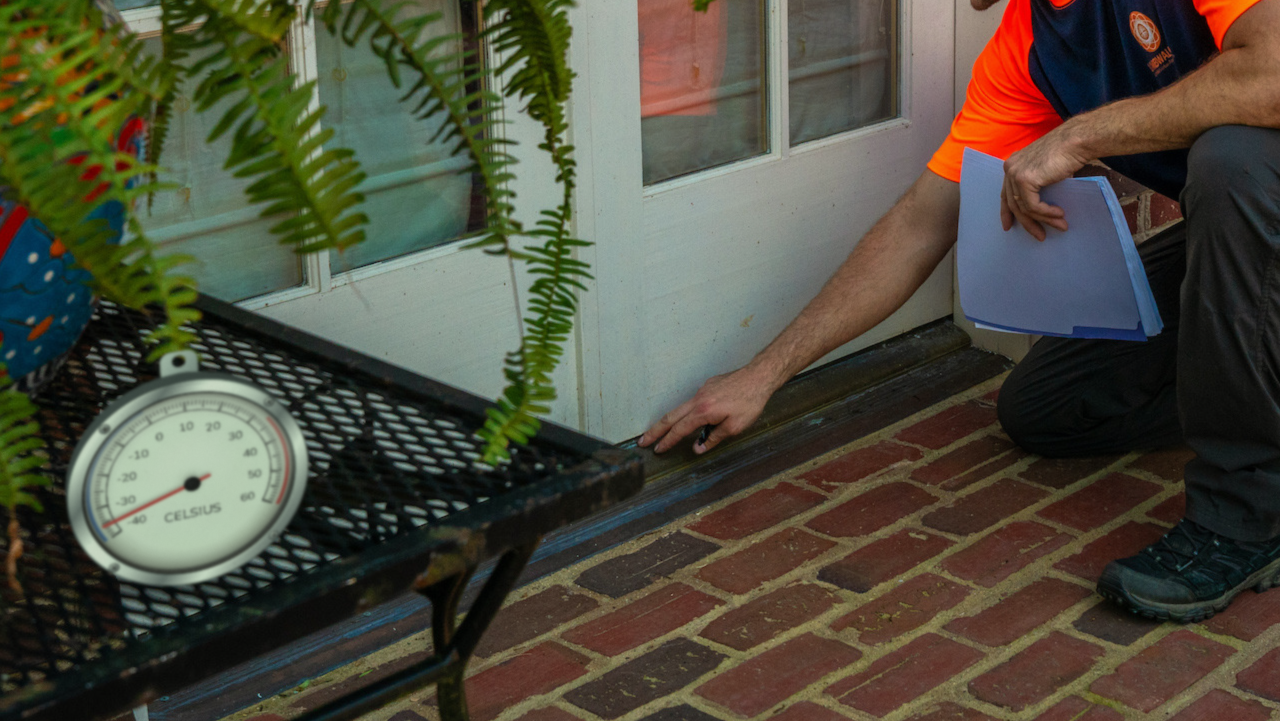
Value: -35
